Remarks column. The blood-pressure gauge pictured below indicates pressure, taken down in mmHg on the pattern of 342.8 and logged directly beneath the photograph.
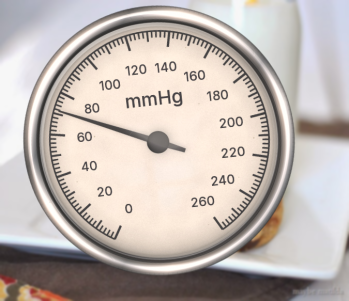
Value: 72
